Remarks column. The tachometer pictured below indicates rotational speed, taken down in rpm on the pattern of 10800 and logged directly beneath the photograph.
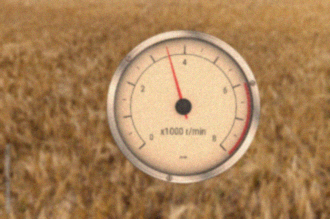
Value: 3500
